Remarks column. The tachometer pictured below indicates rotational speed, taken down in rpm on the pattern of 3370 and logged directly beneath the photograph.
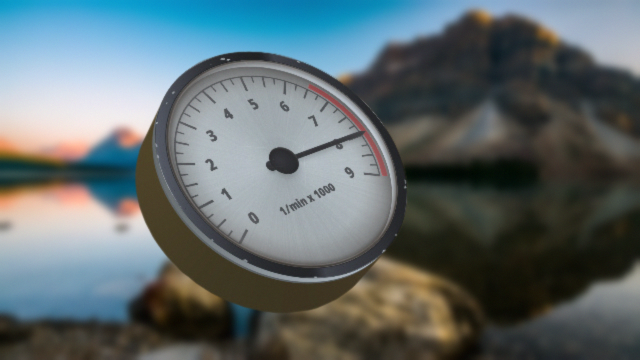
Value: 8000
